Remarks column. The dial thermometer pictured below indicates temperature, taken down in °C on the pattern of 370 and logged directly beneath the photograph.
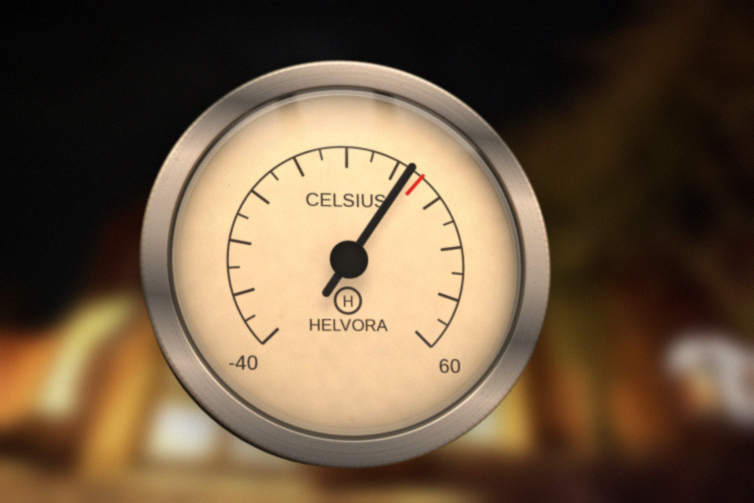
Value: 22.5
